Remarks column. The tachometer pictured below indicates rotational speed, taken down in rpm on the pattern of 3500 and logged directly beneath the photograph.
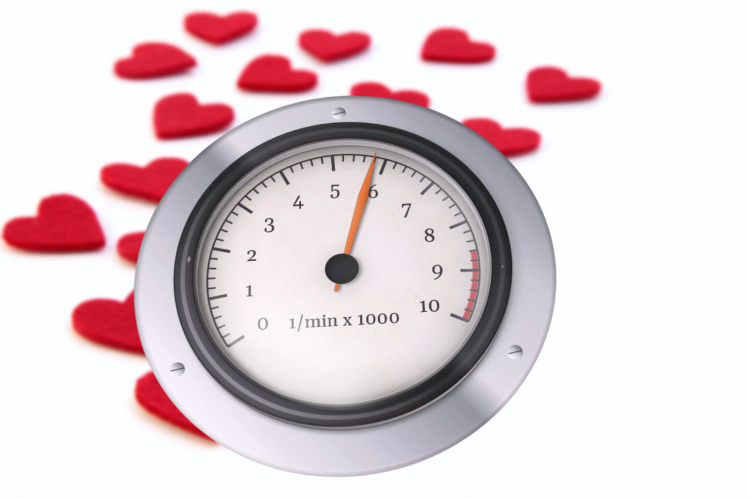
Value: 5800
